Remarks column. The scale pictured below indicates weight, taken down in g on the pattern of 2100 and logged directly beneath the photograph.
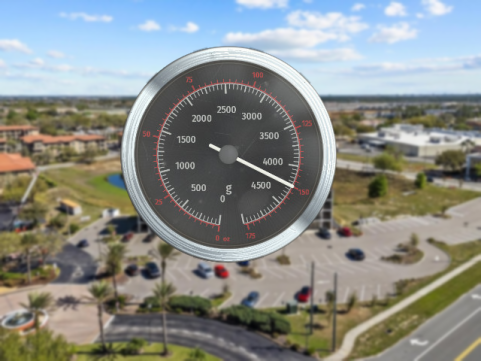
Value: 4250
